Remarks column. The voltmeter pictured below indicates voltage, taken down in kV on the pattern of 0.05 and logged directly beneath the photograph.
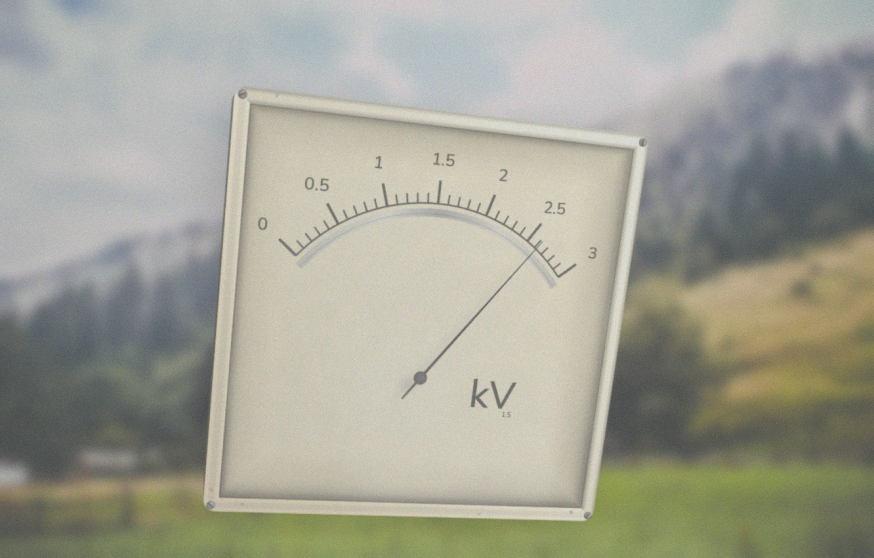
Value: 2.6
